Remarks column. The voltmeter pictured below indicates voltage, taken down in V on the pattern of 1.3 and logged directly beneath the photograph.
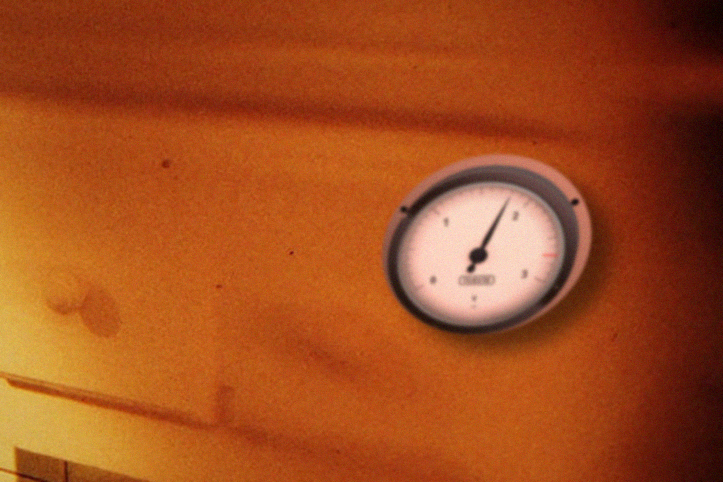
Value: 1.8
